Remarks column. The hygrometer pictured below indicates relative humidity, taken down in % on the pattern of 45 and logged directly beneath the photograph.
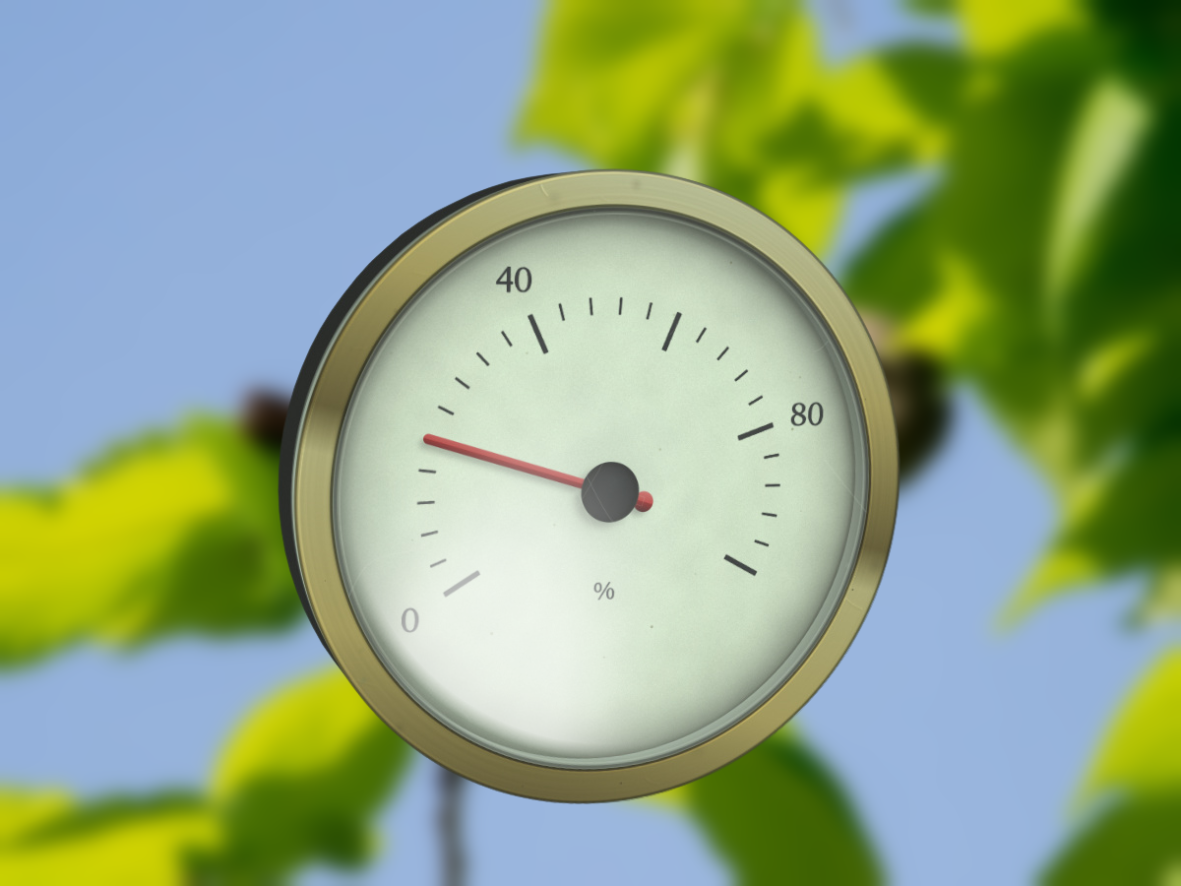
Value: 20
